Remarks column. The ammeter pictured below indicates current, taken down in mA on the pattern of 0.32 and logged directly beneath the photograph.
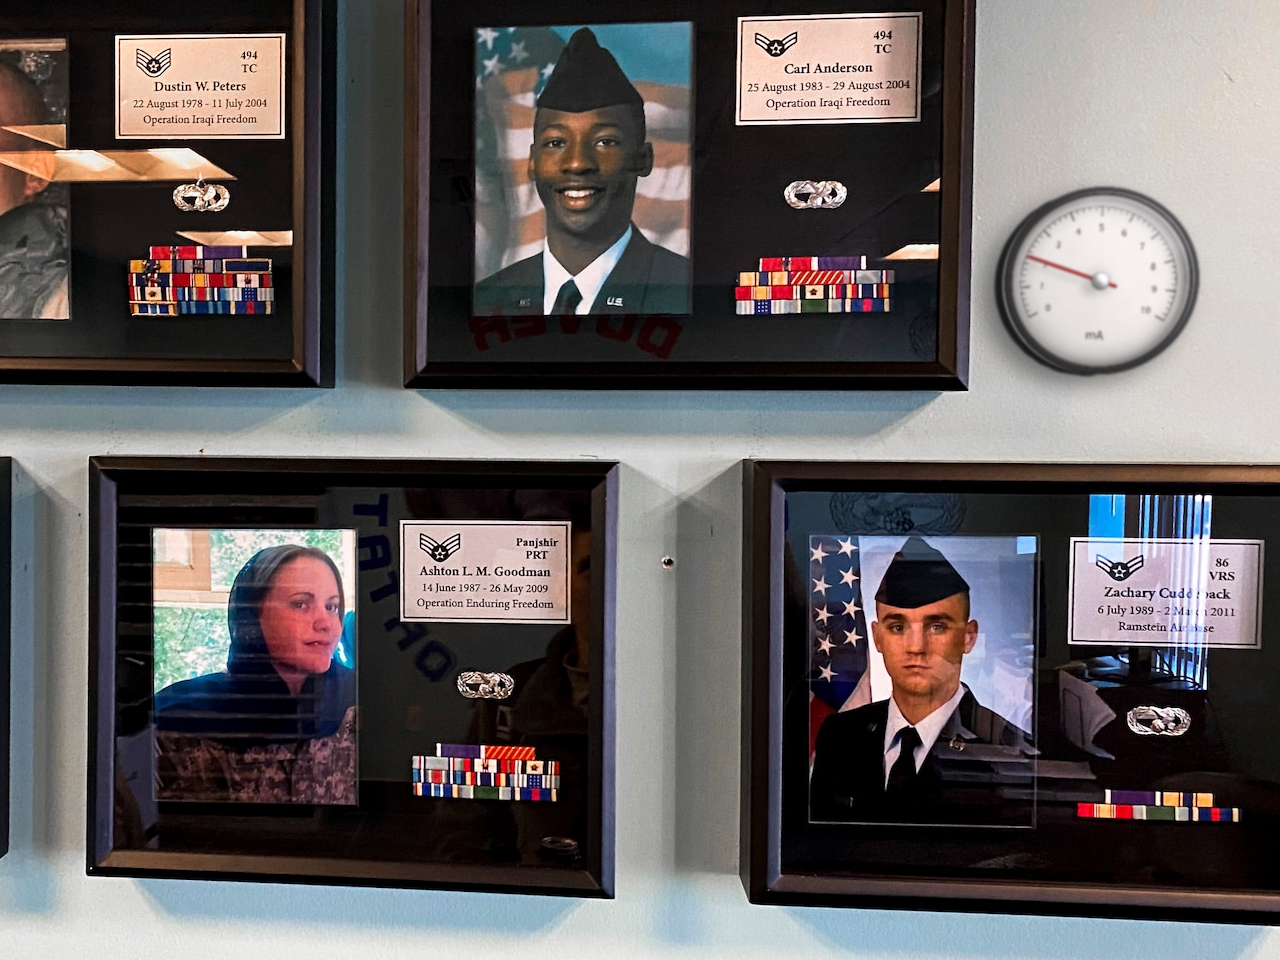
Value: 2
